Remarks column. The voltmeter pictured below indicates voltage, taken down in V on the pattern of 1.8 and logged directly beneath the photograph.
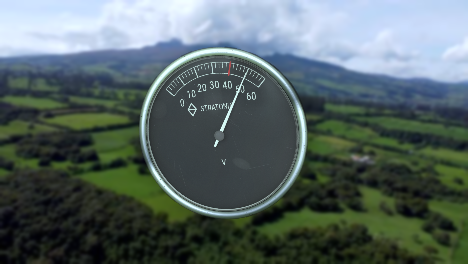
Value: 50
